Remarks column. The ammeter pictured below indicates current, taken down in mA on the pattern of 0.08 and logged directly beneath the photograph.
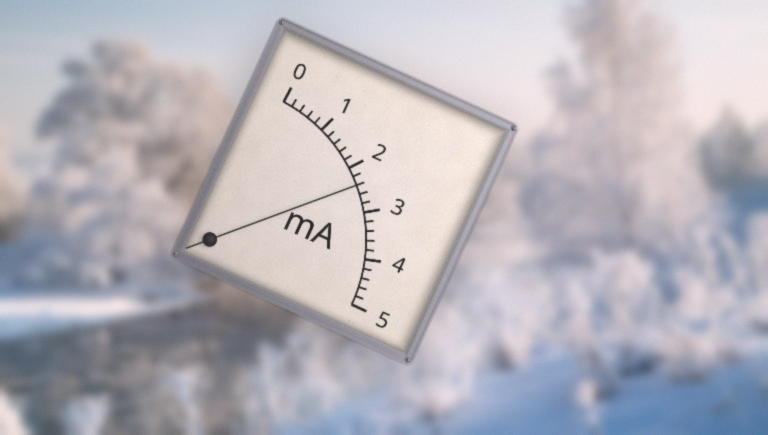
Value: 2.4
